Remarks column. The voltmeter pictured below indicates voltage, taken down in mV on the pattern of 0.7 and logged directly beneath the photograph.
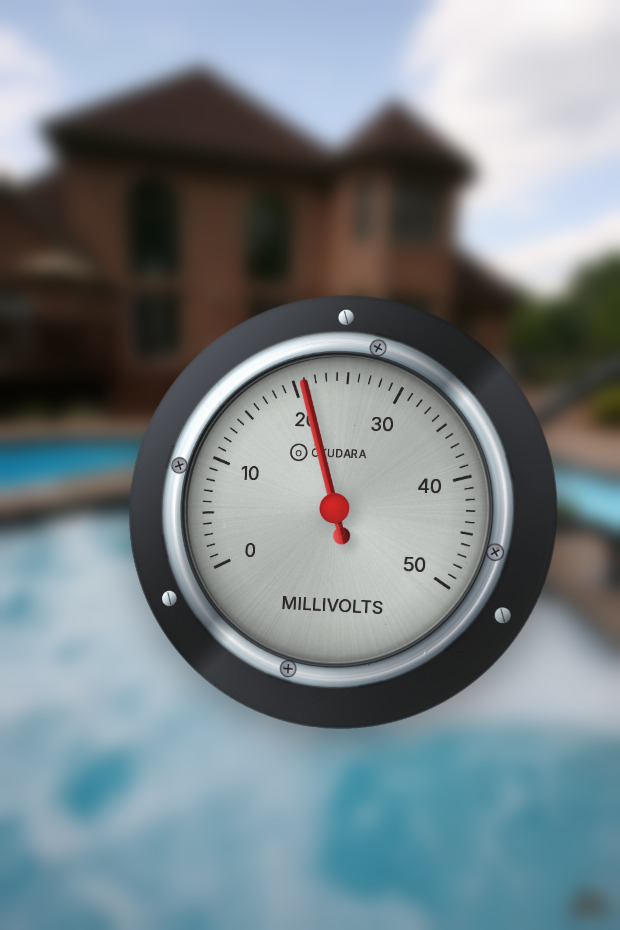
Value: 21
